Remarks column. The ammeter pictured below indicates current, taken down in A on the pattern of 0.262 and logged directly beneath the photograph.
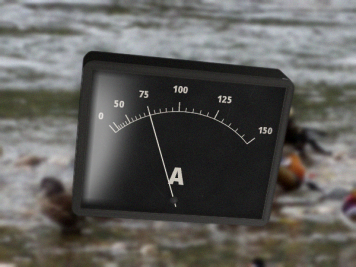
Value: 75
